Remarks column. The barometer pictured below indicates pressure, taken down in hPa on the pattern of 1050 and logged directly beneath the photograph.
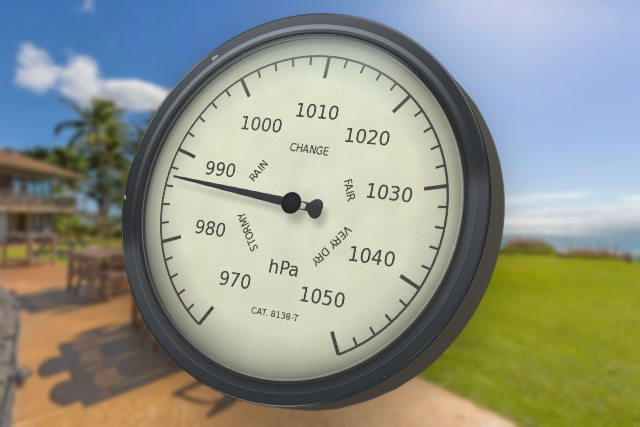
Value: 987
